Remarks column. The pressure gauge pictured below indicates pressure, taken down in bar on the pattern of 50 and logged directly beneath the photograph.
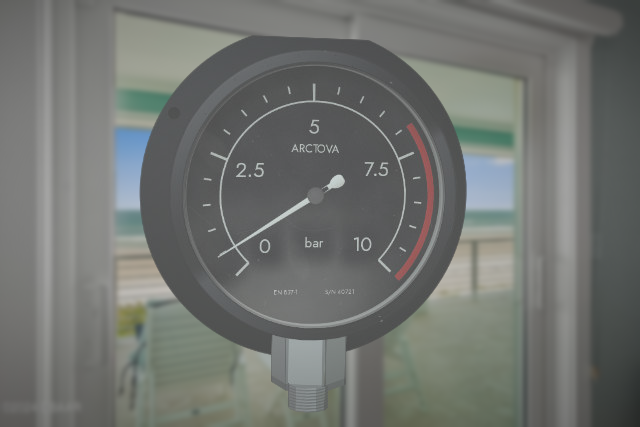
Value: 0.5
